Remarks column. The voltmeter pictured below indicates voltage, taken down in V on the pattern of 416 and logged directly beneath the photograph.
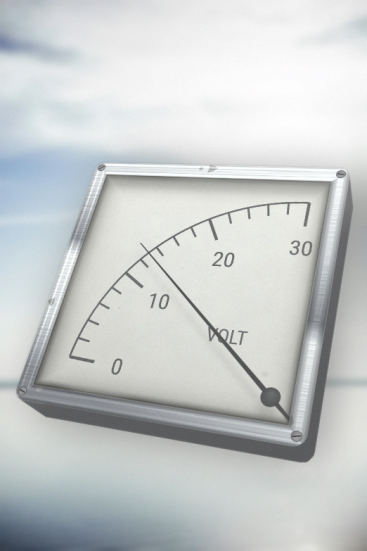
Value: 13
